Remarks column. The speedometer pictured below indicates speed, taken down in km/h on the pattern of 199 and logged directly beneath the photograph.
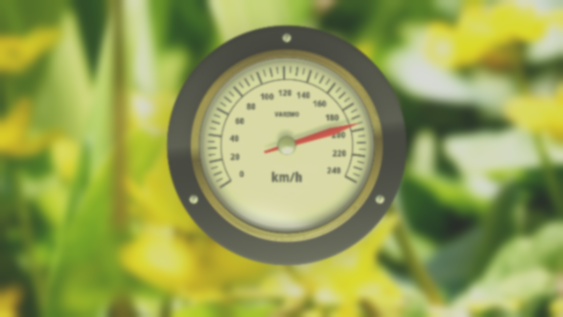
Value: 195
